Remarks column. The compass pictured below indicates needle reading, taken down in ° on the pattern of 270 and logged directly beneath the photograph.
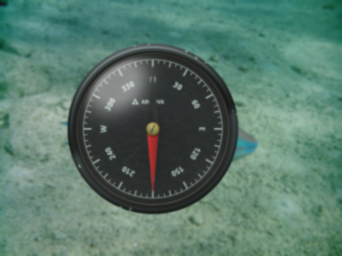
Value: 180
